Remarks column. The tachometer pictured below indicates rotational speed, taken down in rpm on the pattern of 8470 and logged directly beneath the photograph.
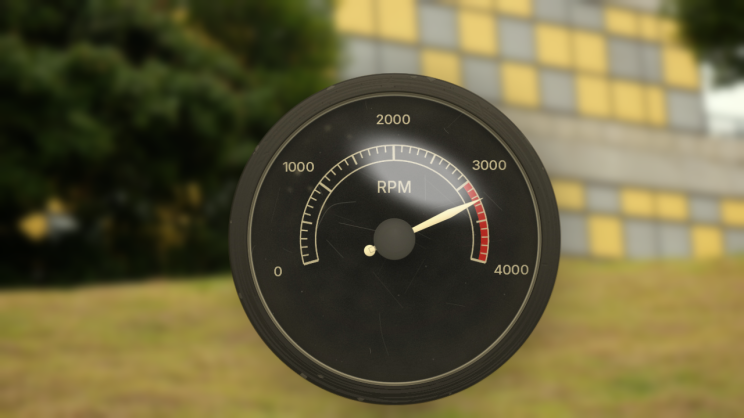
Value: 3250
